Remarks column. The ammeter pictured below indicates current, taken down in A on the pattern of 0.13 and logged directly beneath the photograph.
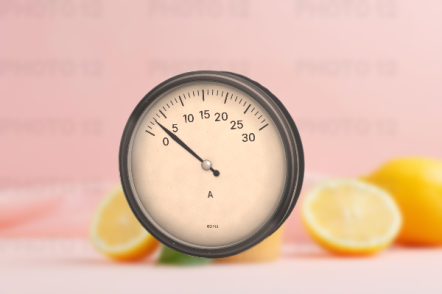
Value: 3
